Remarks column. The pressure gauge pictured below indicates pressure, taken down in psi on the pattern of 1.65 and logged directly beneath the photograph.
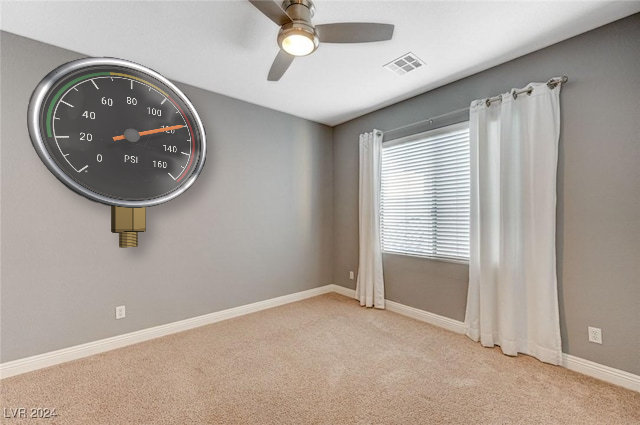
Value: 120
